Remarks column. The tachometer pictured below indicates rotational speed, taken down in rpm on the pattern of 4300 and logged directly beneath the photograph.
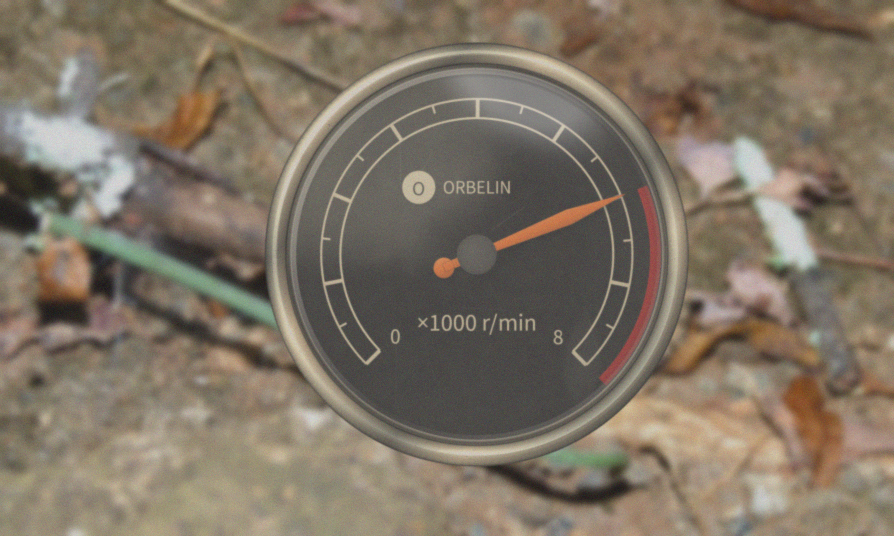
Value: 6000
